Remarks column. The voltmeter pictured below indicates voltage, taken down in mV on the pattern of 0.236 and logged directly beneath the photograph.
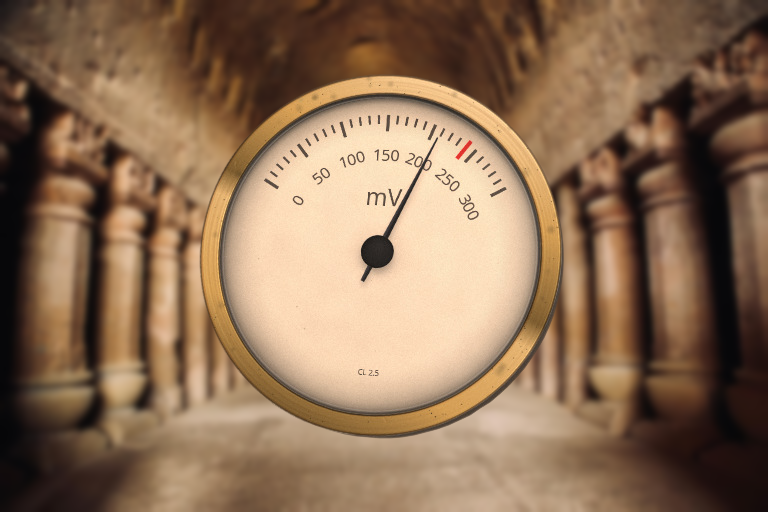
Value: 210
